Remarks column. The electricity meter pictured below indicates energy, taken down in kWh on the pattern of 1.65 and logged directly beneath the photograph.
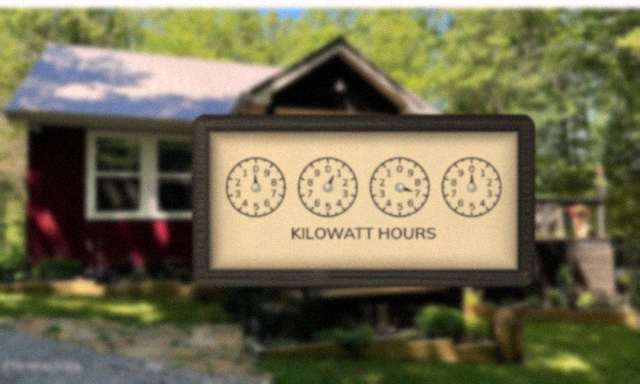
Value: 70
